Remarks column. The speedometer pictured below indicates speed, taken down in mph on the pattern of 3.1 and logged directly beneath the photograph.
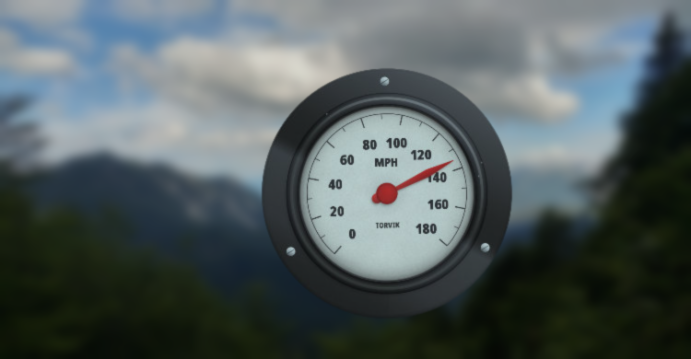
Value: 135
